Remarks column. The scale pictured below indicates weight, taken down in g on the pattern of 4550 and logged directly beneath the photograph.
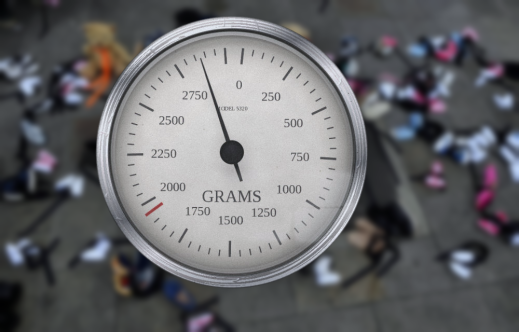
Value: 2875
